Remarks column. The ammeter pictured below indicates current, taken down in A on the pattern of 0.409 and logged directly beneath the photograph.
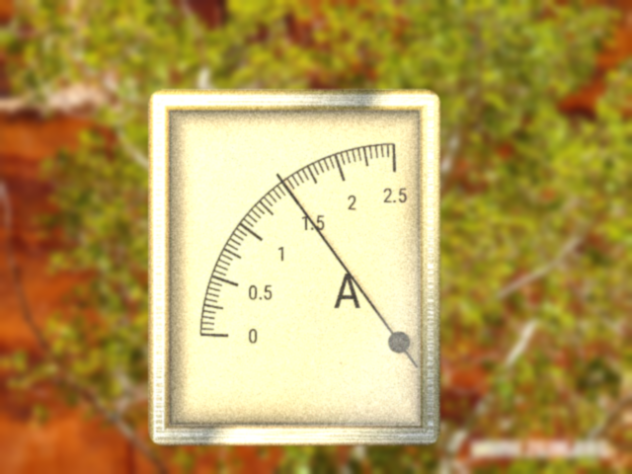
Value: 1.5
